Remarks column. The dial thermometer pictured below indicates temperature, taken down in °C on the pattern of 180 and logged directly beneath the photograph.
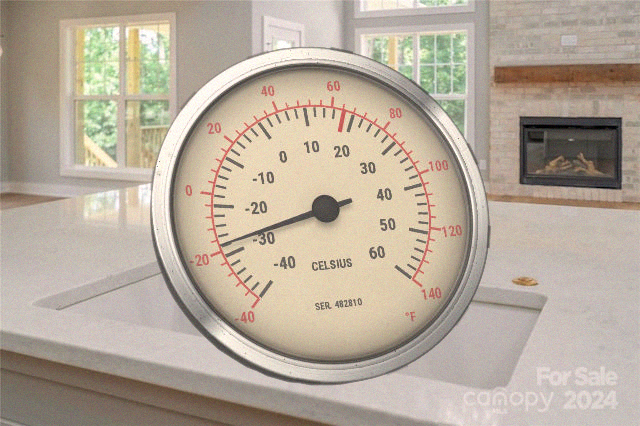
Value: -28
